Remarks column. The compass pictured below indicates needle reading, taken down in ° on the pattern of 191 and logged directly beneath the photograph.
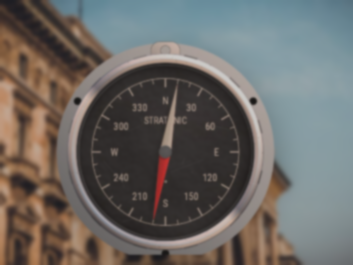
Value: 190
